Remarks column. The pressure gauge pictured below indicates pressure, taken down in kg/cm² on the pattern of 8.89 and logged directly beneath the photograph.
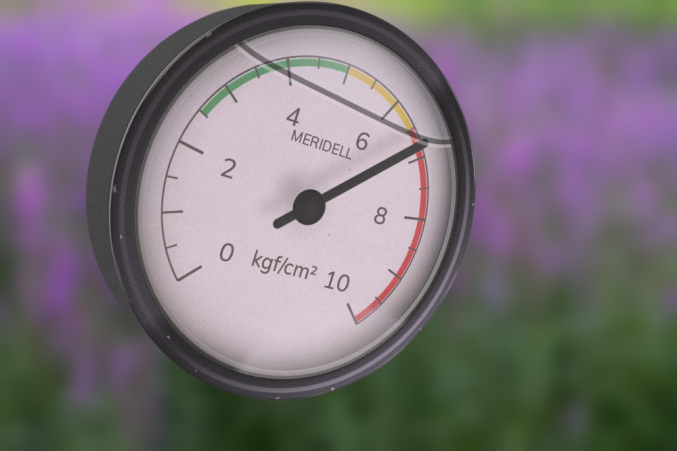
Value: 6.75
